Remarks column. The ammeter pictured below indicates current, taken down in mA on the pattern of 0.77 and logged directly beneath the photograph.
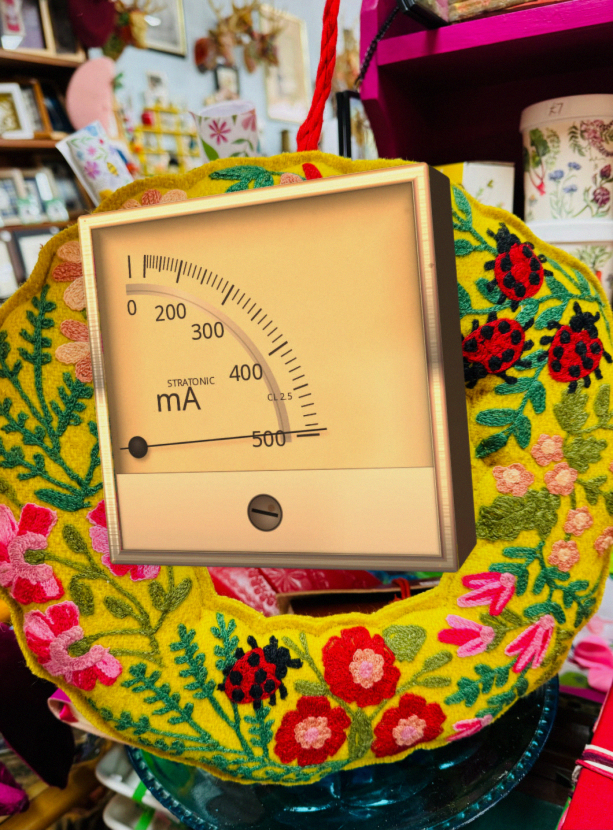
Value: 495
